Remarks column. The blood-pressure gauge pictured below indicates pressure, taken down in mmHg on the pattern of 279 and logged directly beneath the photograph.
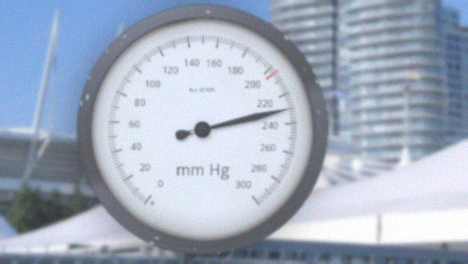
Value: 230
